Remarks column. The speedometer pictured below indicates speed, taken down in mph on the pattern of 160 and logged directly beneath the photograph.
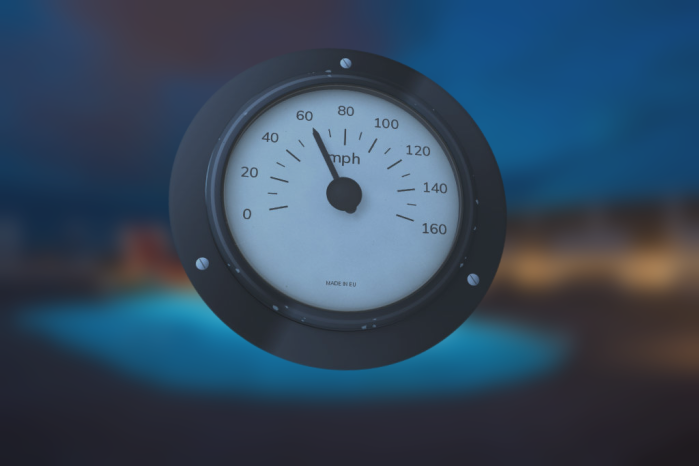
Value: 60
